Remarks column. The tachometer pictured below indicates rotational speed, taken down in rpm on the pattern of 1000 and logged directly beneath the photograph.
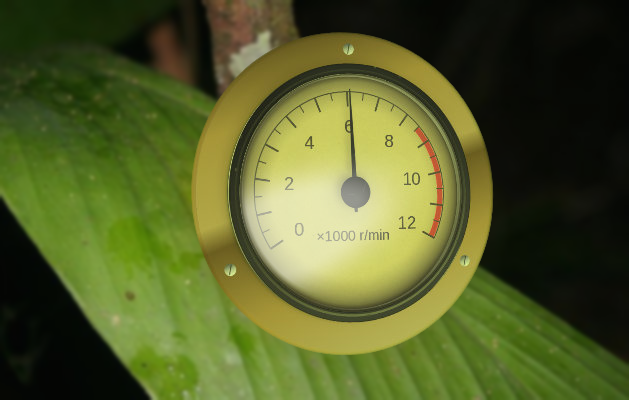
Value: 6000
